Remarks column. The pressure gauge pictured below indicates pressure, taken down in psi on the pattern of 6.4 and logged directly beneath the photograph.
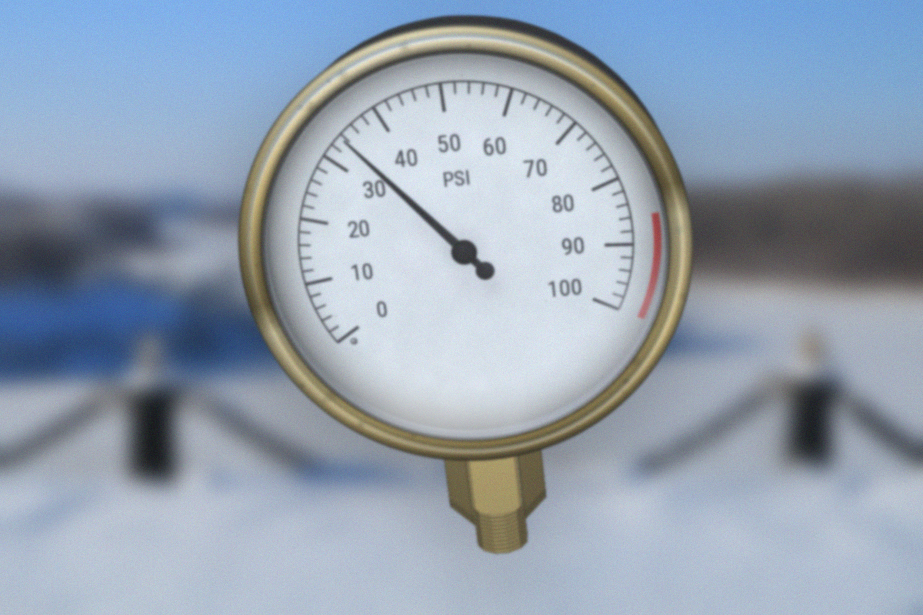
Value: 34
